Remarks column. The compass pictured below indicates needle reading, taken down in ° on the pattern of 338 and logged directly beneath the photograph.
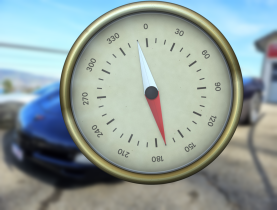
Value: 170
